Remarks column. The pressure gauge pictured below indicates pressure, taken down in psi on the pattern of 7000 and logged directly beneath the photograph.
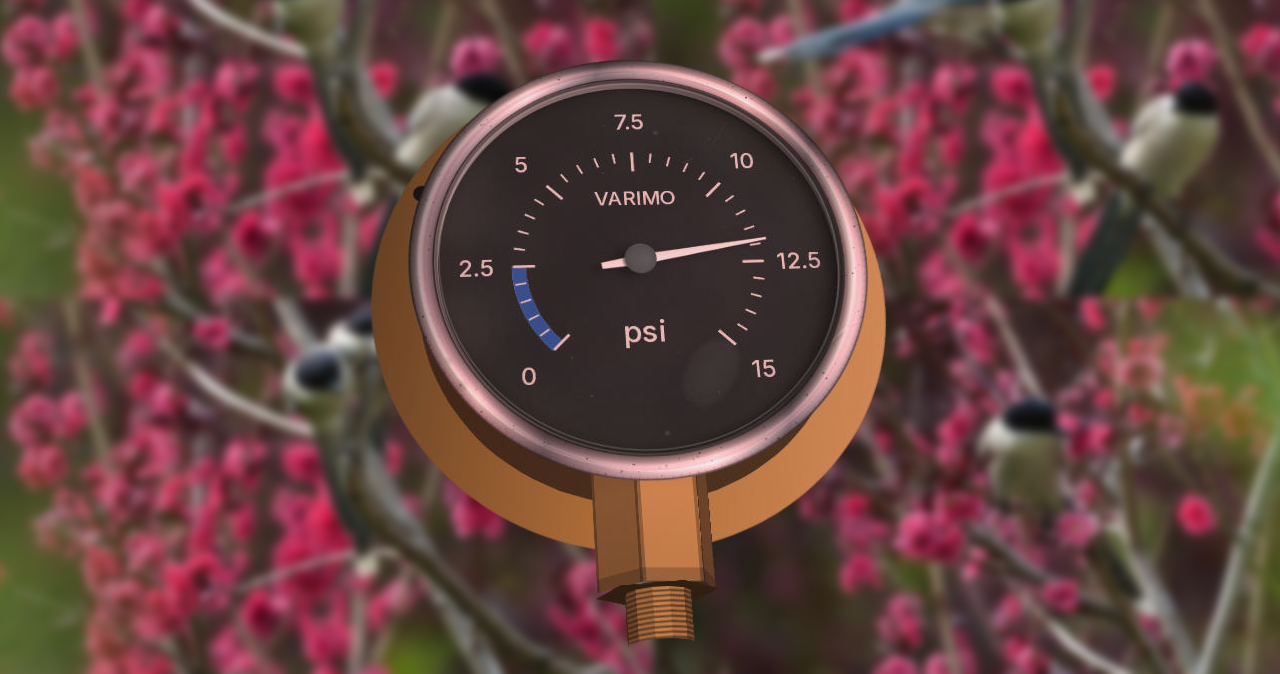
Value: 12
